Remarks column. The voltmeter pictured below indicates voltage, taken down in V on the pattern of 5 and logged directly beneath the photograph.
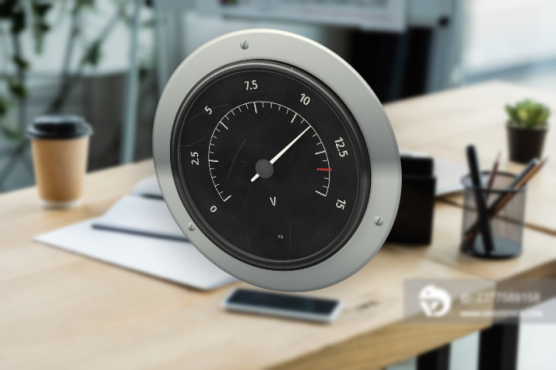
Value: 11
